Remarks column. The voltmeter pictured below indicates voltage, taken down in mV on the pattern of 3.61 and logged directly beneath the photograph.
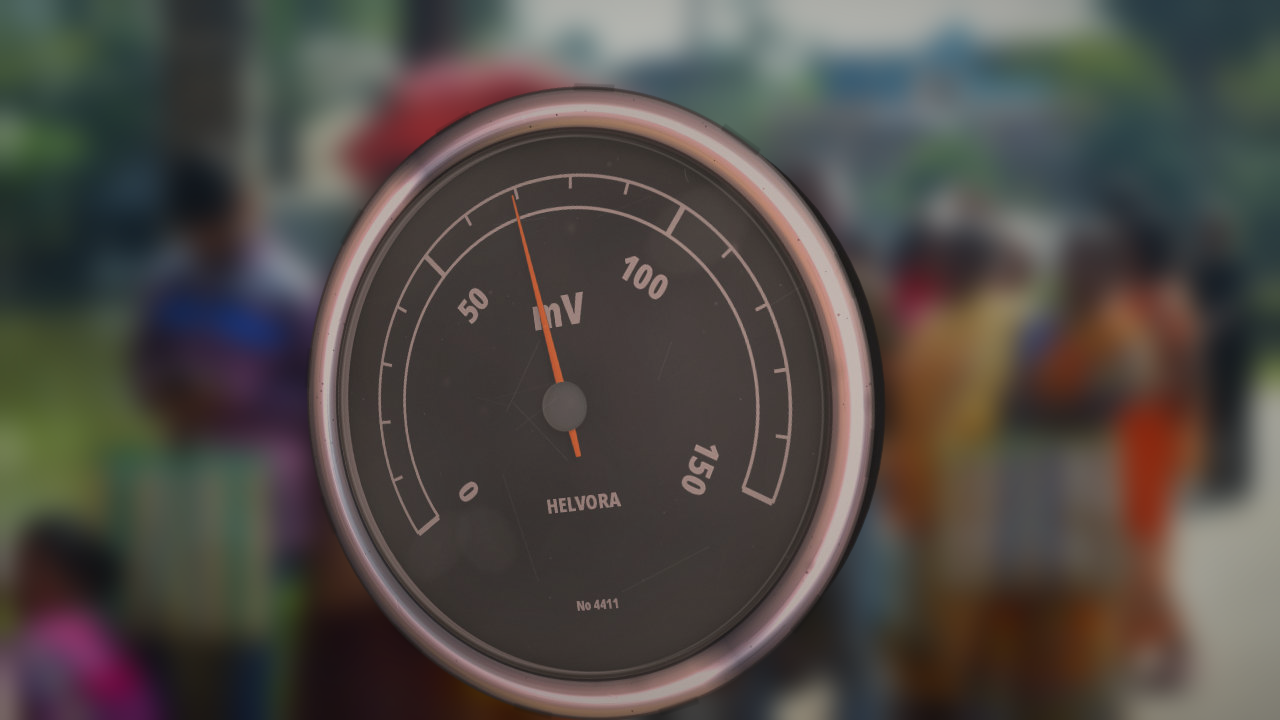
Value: 70
